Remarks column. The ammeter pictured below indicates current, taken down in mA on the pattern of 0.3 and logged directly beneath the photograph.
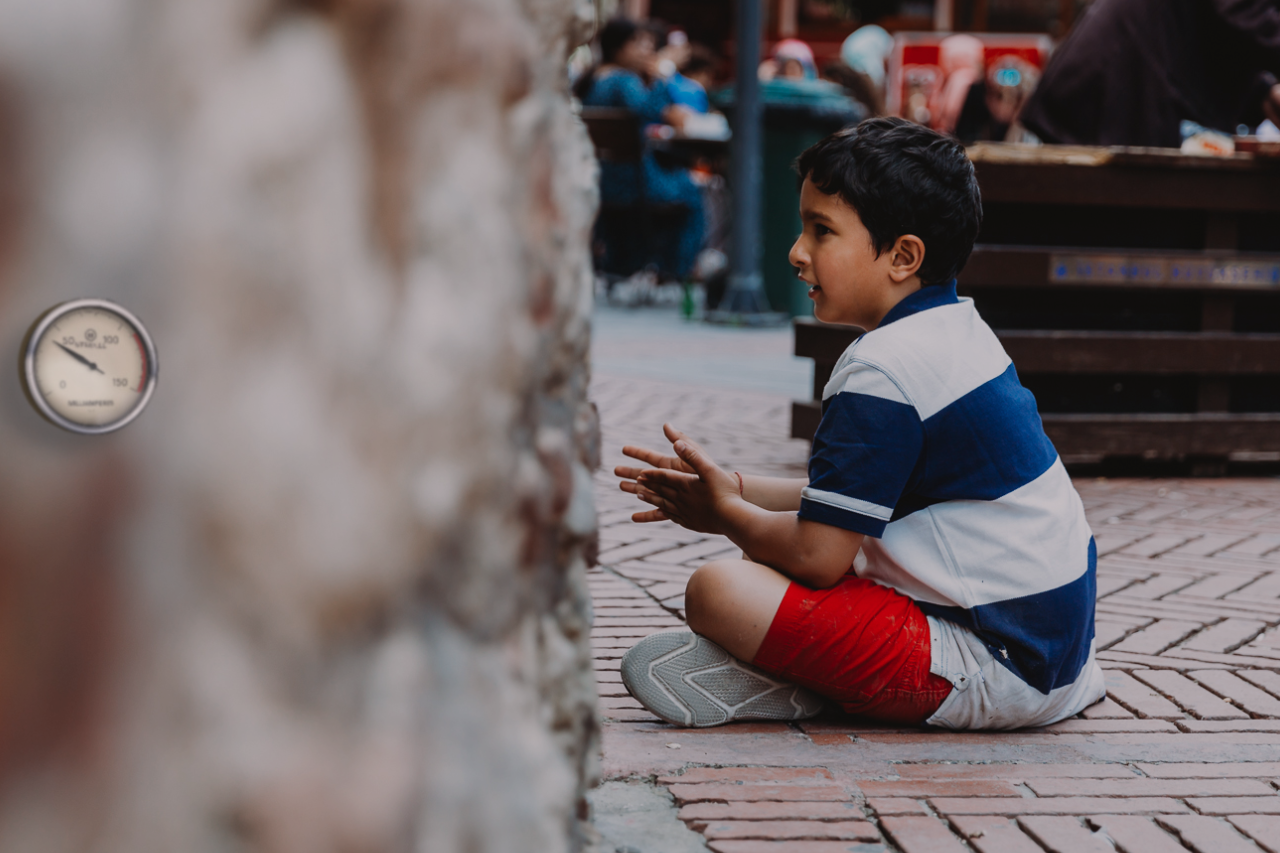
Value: 40
